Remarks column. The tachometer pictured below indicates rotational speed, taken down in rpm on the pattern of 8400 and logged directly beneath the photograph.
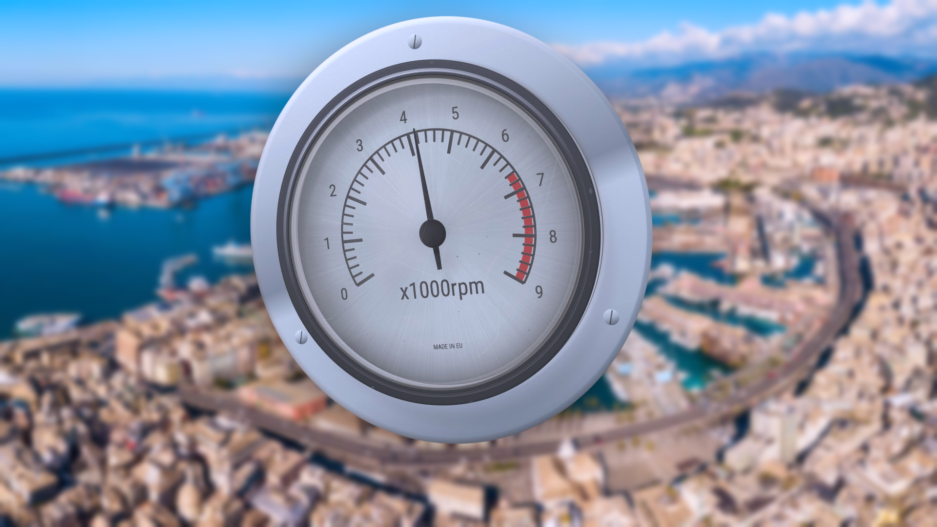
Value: 4200
